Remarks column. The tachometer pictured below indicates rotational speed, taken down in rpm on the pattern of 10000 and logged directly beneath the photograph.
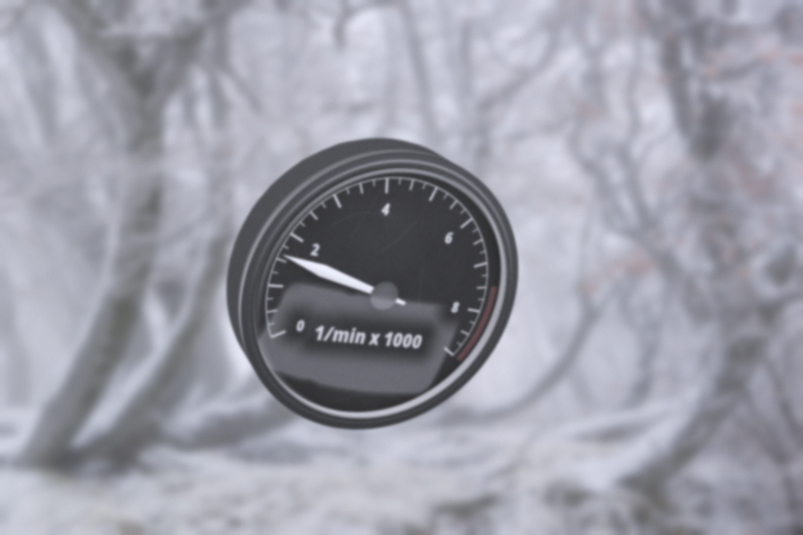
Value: 1625
